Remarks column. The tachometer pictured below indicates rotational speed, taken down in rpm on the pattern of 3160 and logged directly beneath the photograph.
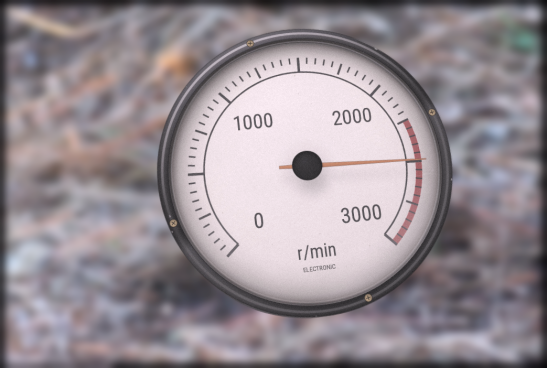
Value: 2500
